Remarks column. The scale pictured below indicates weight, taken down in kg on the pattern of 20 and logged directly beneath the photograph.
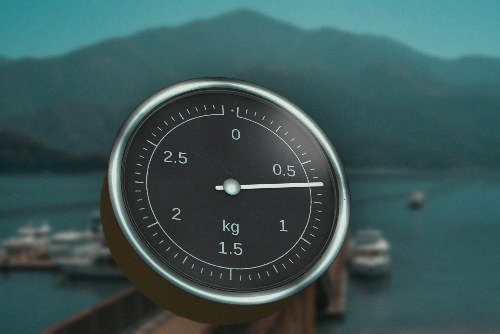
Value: 0.65
